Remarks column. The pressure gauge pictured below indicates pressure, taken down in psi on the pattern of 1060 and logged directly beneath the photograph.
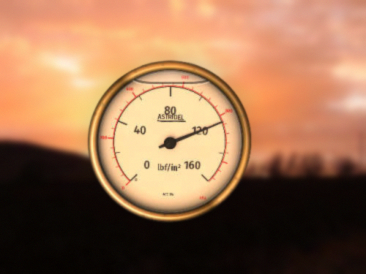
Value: 120
